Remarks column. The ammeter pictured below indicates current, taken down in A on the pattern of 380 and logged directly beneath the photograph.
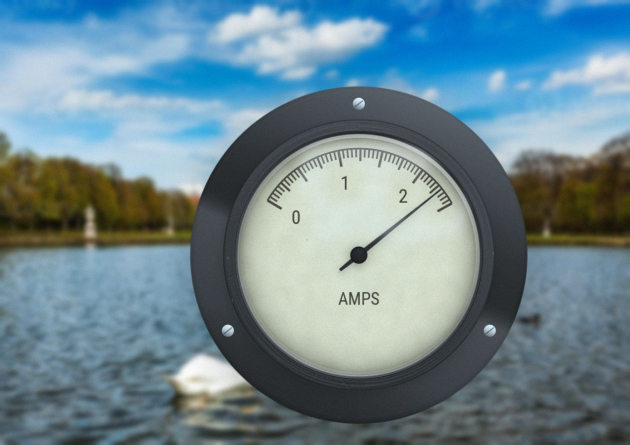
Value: 2.3
